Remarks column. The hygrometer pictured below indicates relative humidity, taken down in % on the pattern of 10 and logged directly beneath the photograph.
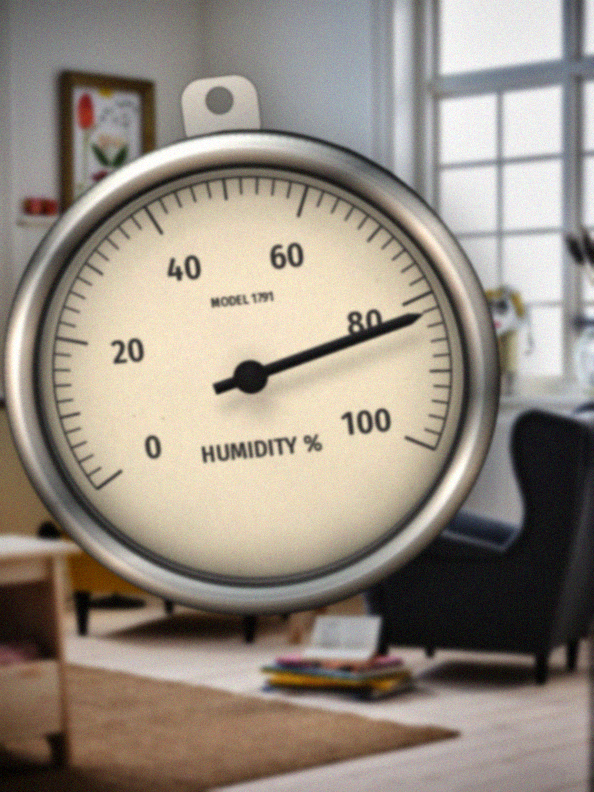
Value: 82
